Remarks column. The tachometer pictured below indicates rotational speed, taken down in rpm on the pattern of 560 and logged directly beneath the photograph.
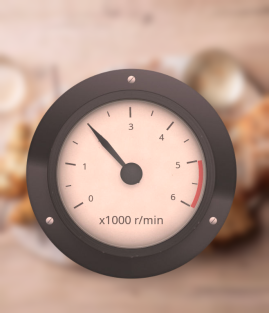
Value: 2000
